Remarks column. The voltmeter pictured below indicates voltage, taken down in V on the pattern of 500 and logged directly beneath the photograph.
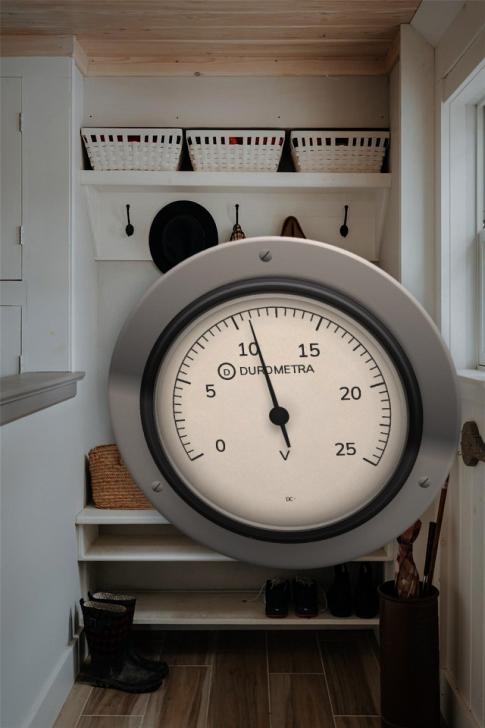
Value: 11
